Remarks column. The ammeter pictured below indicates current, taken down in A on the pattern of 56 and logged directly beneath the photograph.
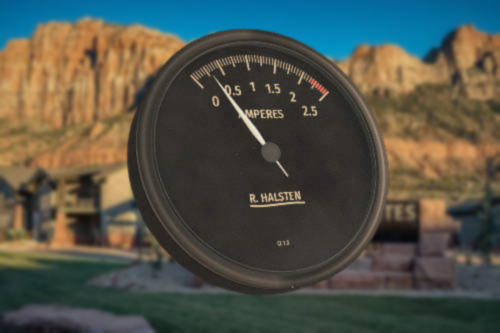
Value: 0.25
